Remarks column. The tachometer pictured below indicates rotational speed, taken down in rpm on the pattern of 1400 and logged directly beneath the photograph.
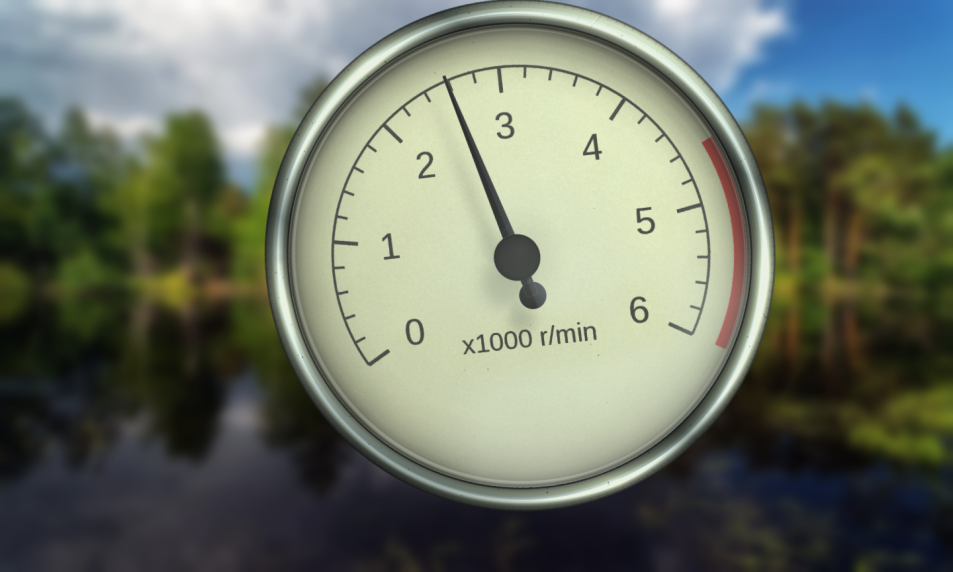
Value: 2600
